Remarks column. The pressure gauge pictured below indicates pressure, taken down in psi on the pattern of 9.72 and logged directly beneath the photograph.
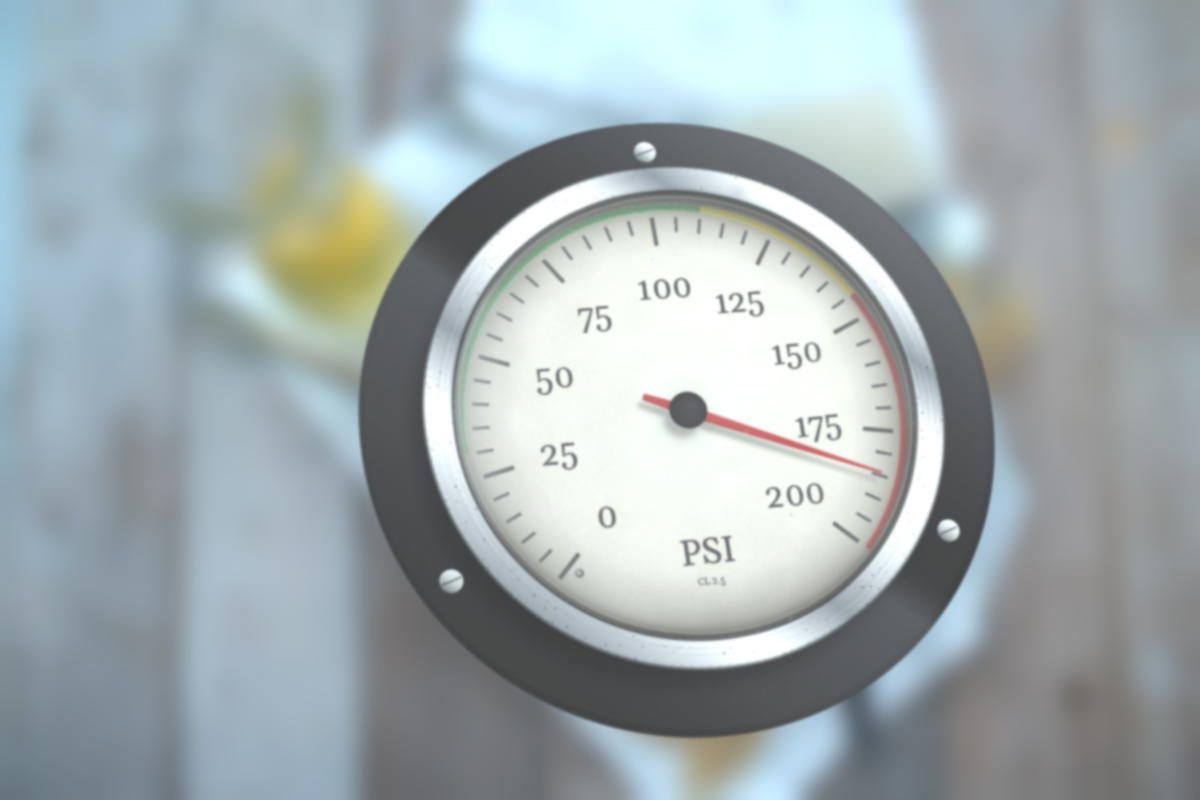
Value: 185
